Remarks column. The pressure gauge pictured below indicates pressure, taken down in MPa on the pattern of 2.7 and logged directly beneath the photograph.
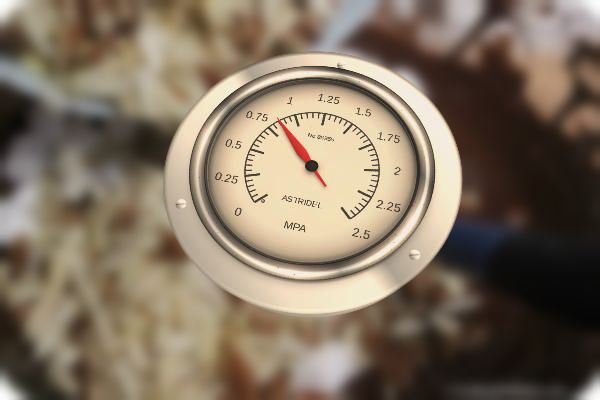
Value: 0.85
